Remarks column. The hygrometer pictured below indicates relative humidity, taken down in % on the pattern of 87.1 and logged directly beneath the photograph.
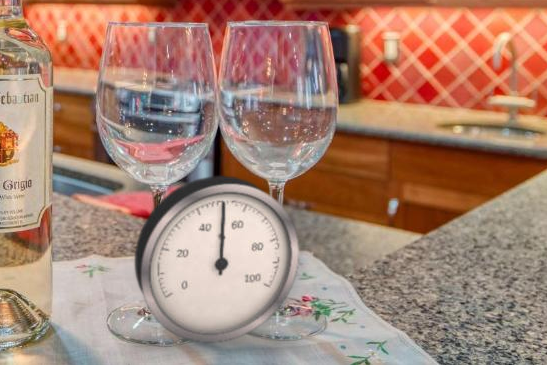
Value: 50
